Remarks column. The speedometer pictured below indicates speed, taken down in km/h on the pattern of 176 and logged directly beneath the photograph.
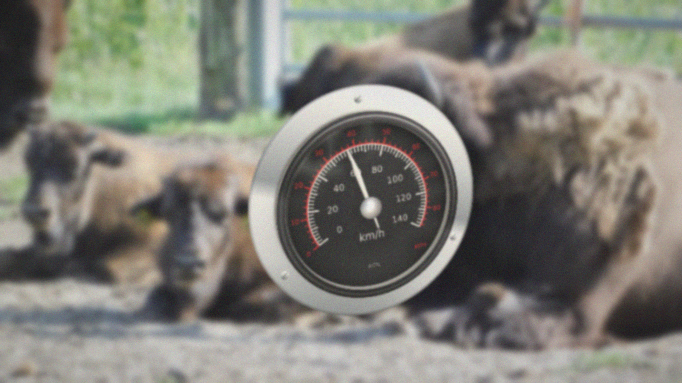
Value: 60
